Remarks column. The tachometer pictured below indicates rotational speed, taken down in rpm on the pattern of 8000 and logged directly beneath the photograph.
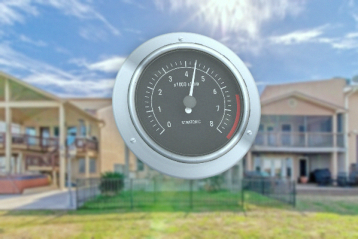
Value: 4400
